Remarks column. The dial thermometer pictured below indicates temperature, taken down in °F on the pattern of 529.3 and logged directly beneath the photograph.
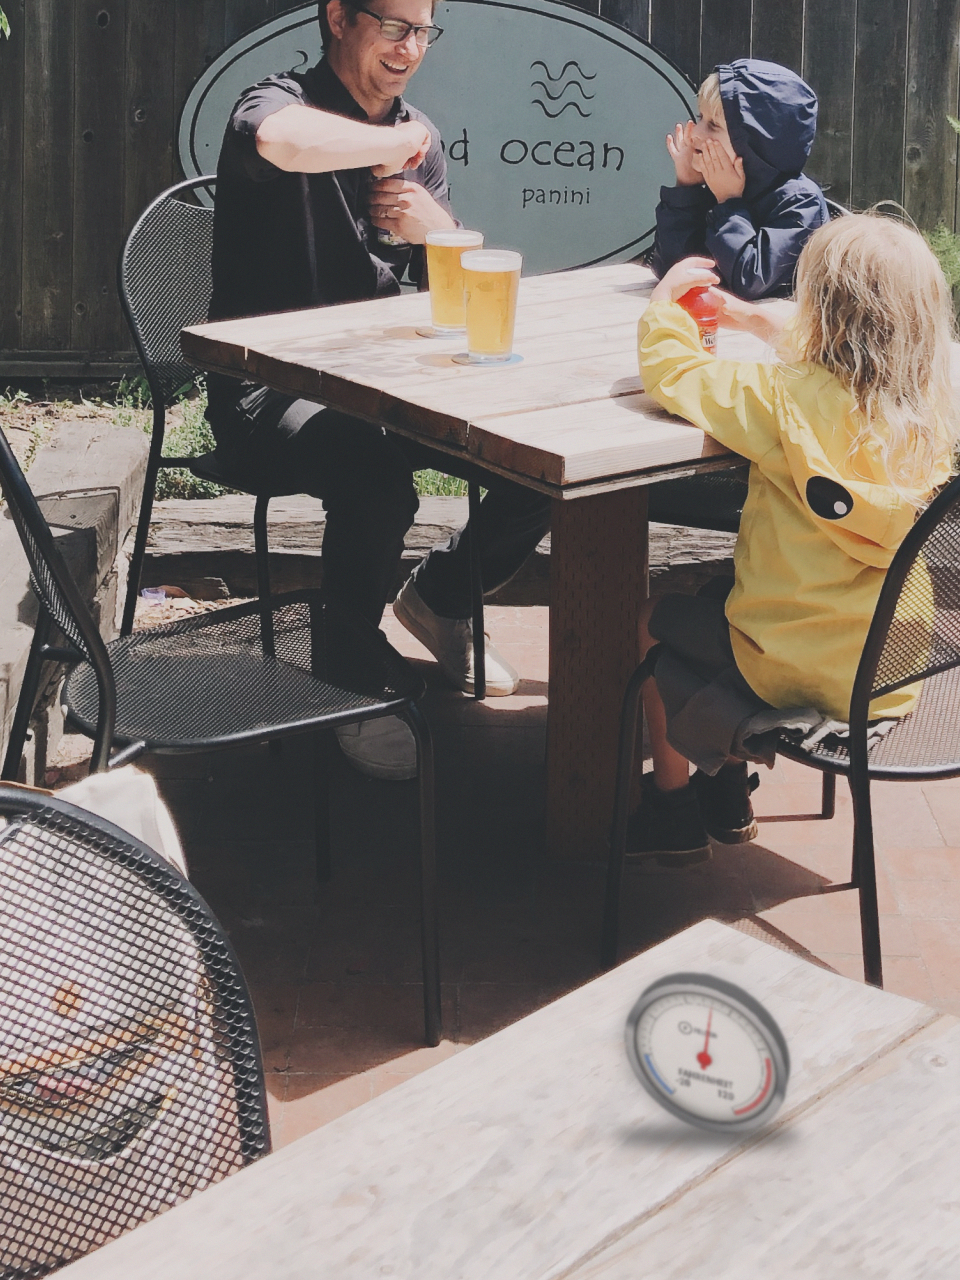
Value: 52
